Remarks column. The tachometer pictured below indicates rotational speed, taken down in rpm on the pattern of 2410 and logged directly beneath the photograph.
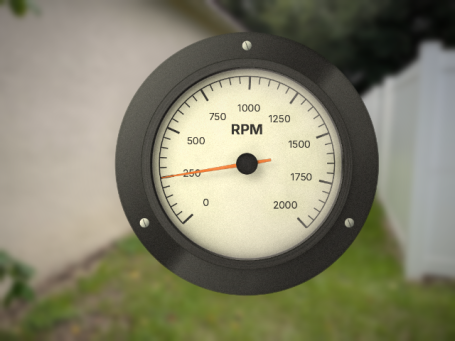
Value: 250
